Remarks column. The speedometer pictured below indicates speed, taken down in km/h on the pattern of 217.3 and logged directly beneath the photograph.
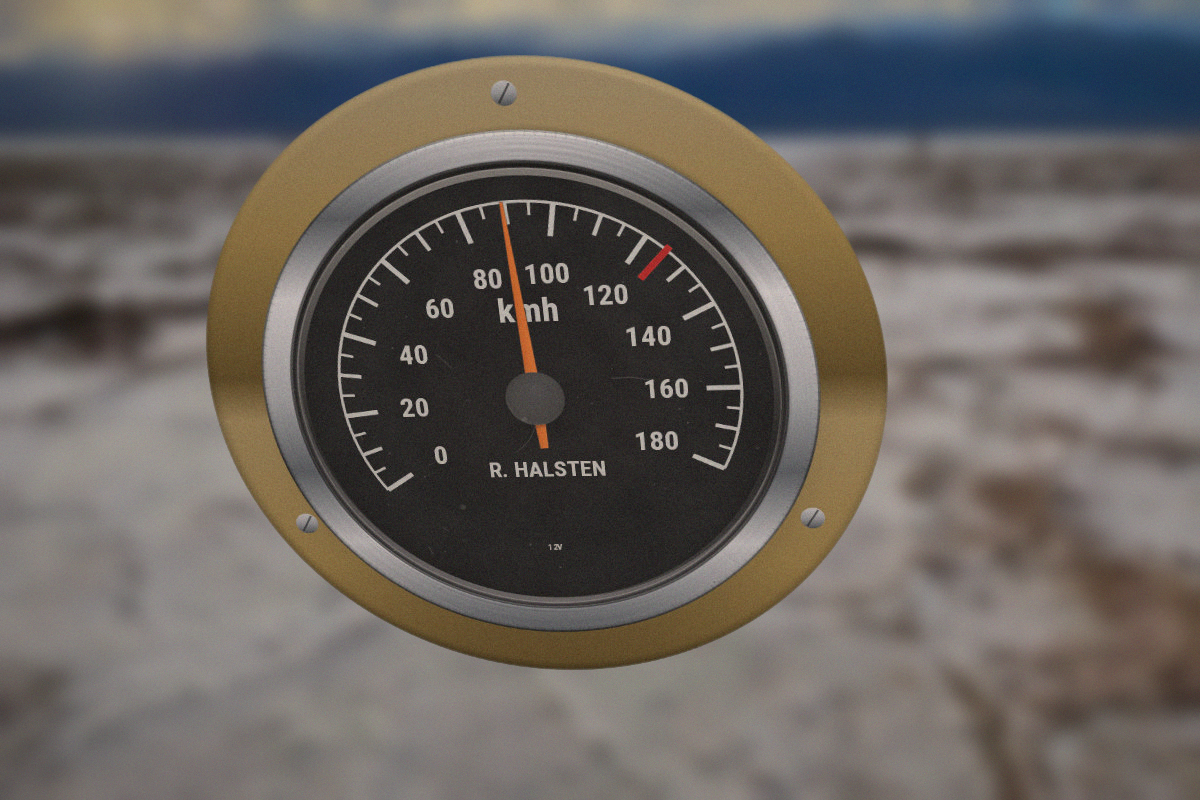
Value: 90
